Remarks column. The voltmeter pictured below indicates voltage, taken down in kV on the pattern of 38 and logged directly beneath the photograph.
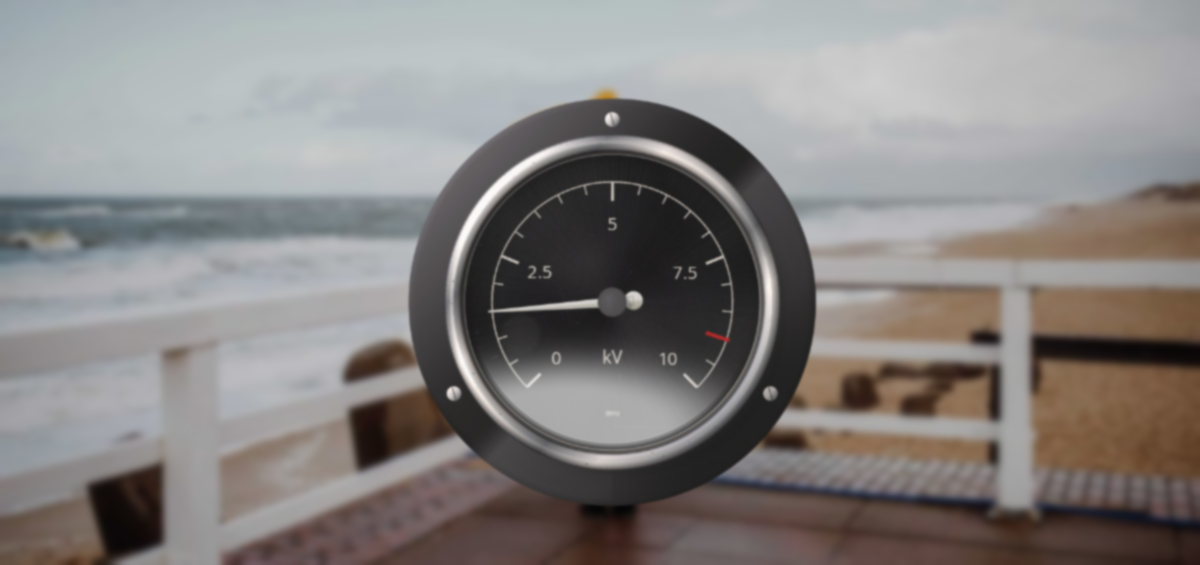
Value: 1.5
